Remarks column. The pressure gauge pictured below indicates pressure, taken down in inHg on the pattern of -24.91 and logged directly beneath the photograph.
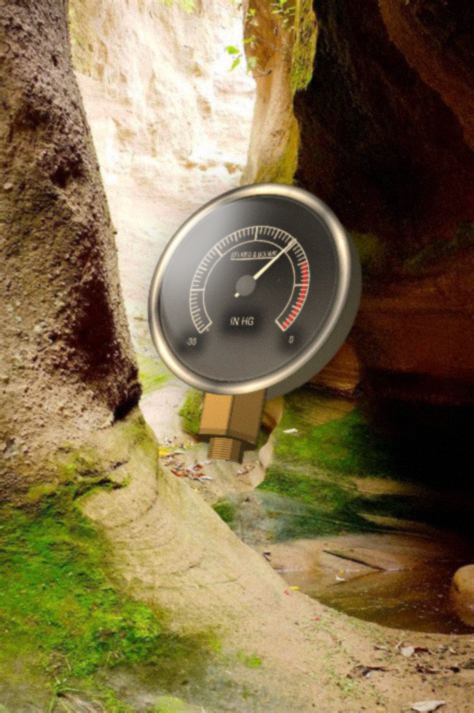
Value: -10
